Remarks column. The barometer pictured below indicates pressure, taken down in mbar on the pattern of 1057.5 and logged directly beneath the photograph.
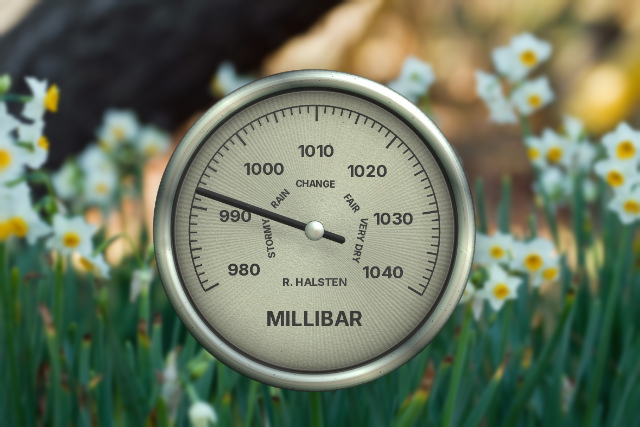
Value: 992
